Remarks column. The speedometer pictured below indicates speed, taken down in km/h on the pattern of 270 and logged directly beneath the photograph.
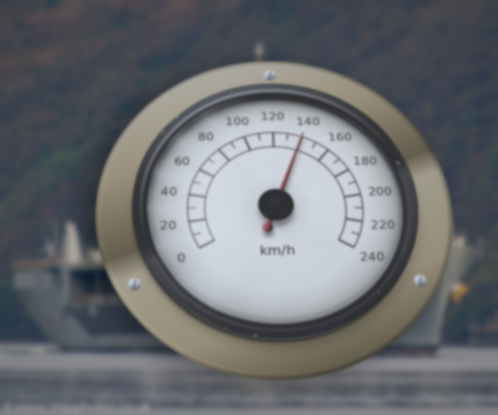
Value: 140
